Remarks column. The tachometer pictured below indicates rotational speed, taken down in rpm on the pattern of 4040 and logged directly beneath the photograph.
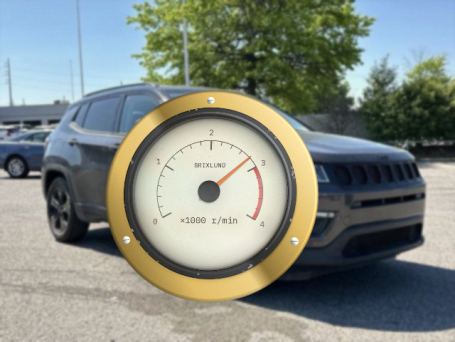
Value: 2800
